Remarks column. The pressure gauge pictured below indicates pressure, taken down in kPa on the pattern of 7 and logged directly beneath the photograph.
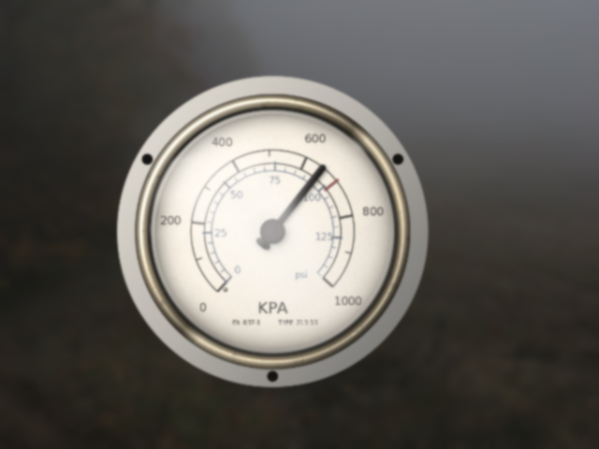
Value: 650
